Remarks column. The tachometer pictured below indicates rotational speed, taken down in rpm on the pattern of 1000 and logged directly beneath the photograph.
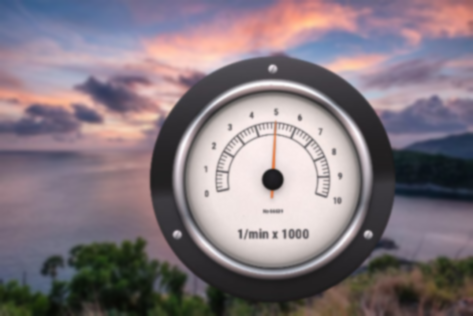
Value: 5000
